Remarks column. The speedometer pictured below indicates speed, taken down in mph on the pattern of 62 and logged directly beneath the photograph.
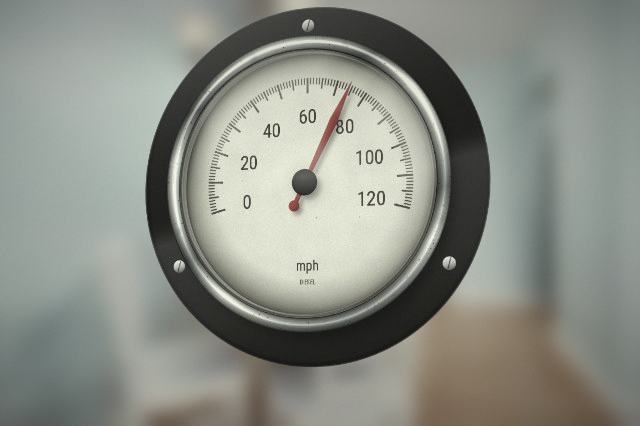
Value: 75
